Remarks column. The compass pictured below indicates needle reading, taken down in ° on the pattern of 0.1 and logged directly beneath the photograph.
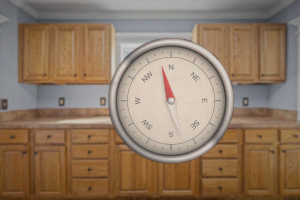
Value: 345
